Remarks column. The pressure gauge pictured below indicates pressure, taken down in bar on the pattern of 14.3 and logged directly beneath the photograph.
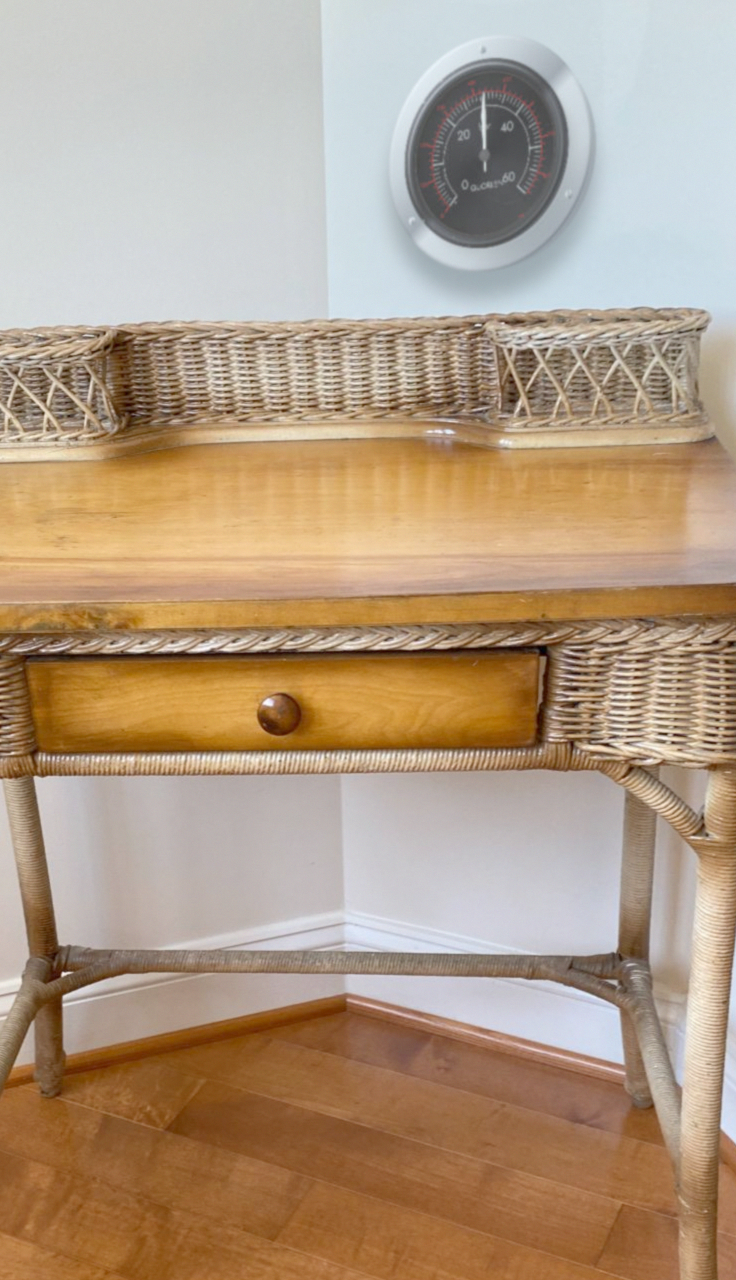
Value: 30
